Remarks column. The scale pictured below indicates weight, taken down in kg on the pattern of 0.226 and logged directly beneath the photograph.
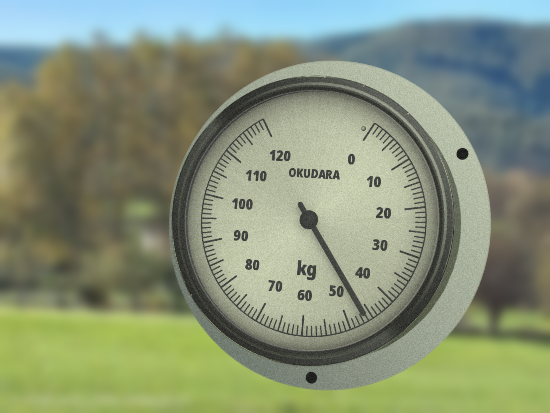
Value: 46
